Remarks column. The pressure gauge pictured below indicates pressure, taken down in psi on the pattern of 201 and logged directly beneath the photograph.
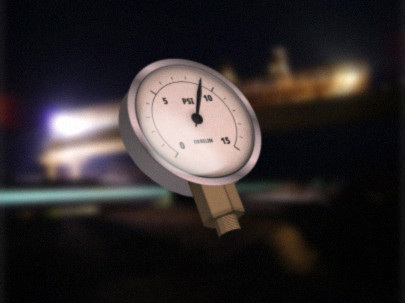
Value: 9
